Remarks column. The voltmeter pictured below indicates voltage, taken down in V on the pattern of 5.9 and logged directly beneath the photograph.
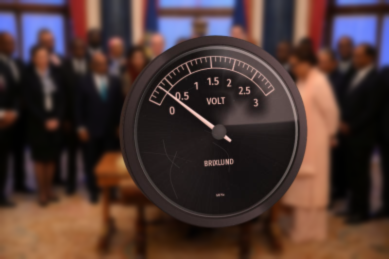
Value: 0.3
